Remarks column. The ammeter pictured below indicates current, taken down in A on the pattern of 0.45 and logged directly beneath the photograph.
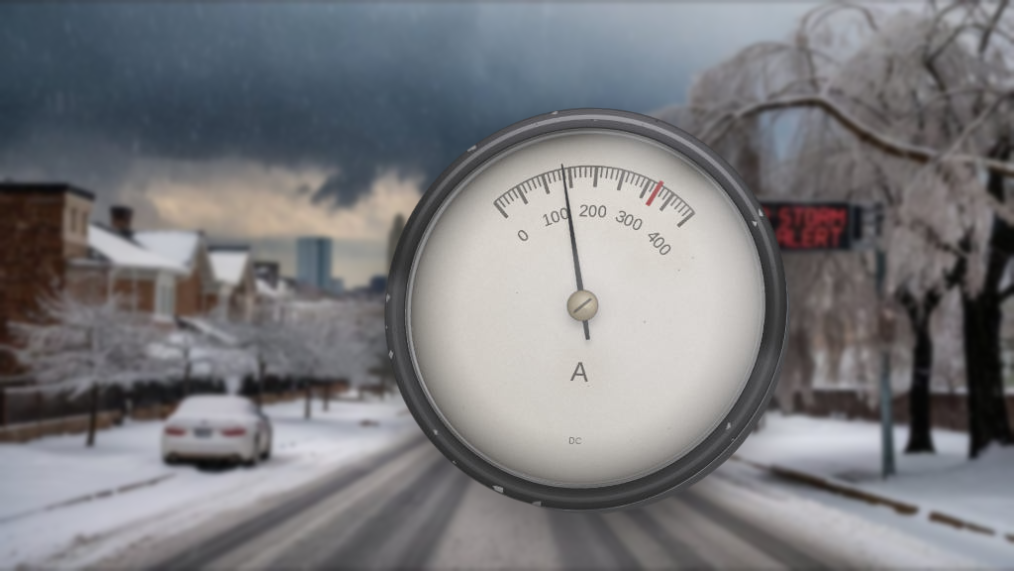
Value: 140
